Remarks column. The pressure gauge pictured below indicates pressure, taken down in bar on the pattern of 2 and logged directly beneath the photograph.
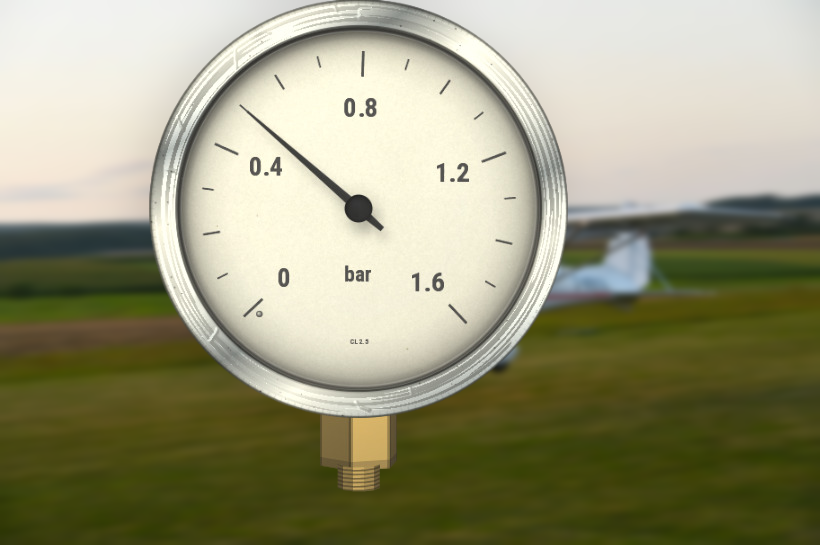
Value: 0.5
